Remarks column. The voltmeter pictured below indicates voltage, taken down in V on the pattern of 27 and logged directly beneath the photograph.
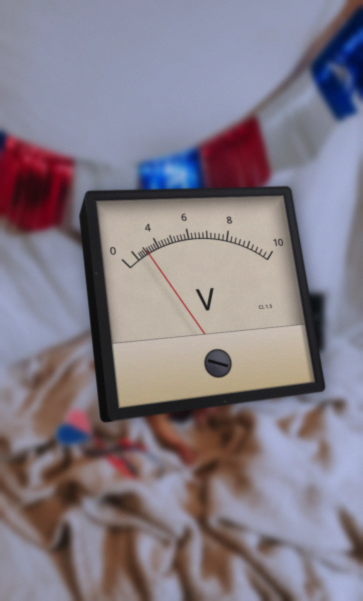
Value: 3
